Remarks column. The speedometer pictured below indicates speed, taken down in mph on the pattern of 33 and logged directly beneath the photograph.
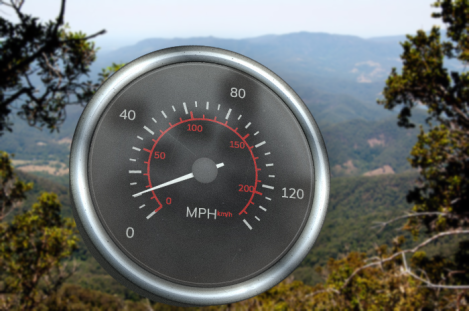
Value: 10
